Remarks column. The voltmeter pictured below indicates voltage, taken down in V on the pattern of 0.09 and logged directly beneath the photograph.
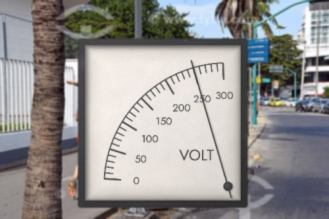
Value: 250
